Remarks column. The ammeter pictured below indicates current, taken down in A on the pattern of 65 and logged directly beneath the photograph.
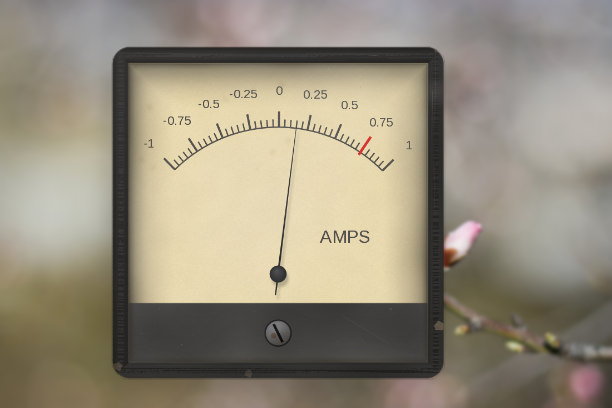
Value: 0.15
